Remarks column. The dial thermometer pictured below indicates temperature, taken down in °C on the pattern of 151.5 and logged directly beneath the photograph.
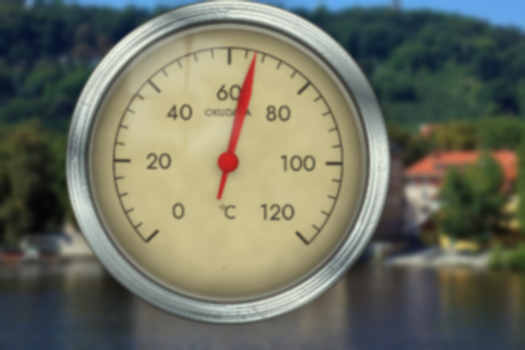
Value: 66
